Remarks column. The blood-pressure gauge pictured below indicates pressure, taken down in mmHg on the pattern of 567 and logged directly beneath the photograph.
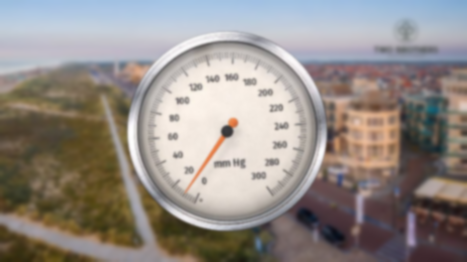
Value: 10
